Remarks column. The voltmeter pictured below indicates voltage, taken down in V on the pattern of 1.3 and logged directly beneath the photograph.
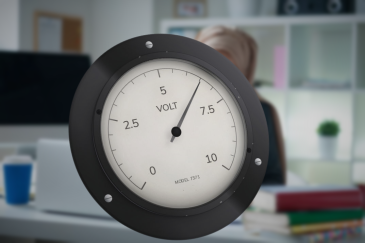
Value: 6.5
